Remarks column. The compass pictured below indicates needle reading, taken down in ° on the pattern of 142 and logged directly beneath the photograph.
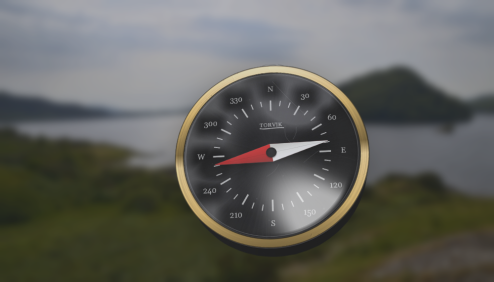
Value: 260
